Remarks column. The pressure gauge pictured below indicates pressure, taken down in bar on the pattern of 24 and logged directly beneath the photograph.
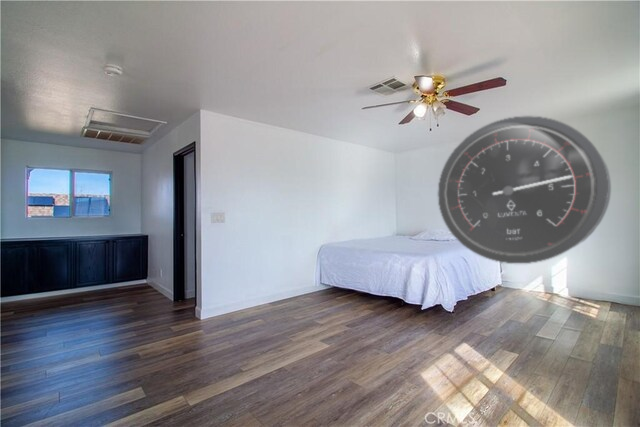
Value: 4.8
